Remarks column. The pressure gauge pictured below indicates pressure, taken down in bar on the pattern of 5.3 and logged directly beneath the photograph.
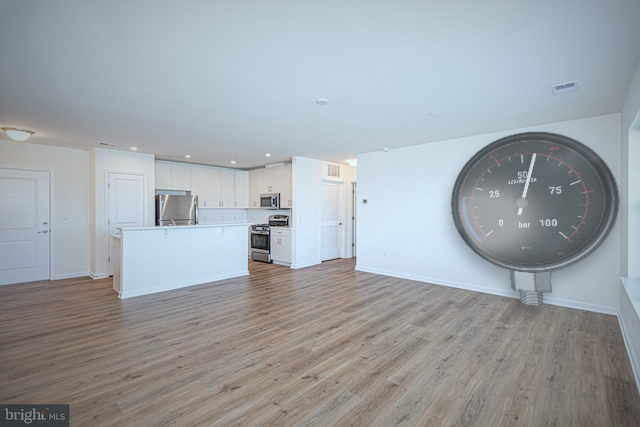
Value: 55
